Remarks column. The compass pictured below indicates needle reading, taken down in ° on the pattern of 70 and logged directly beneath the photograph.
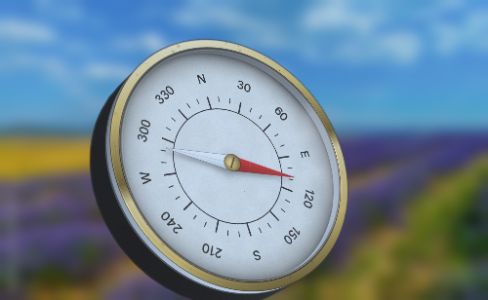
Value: 110
